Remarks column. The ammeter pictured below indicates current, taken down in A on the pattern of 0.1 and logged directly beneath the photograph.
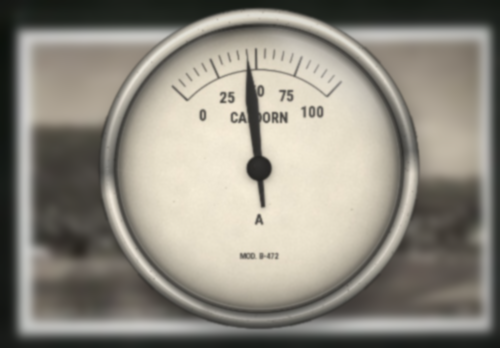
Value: 45
